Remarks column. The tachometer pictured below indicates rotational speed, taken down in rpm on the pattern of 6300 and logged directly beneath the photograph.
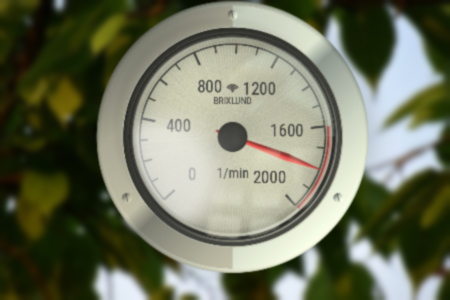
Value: 1800
